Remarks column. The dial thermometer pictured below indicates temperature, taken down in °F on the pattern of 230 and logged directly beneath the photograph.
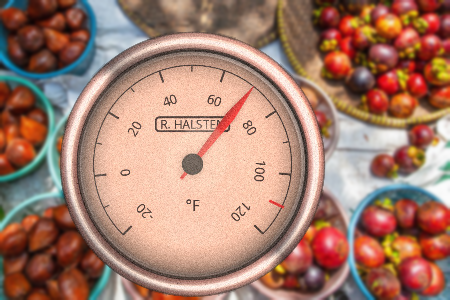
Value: 70
